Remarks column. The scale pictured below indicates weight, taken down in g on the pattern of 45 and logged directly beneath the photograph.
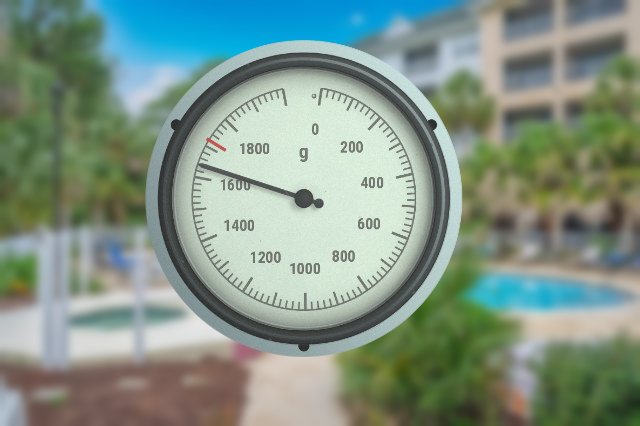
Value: 1640
